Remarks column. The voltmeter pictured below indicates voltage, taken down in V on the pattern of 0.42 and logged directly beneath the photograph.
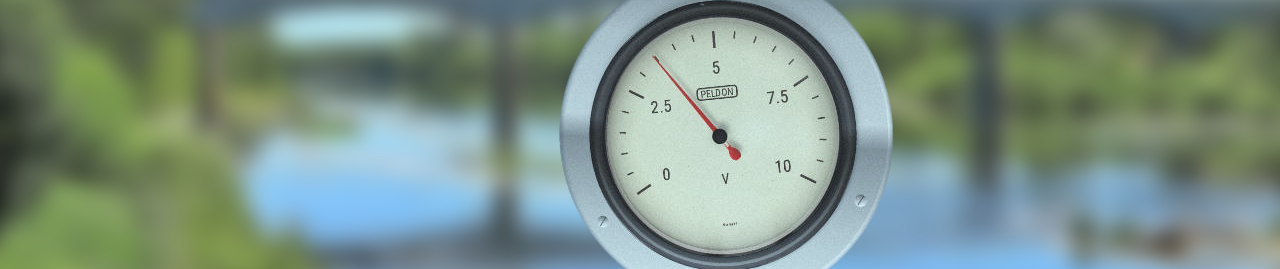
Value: 3.5
